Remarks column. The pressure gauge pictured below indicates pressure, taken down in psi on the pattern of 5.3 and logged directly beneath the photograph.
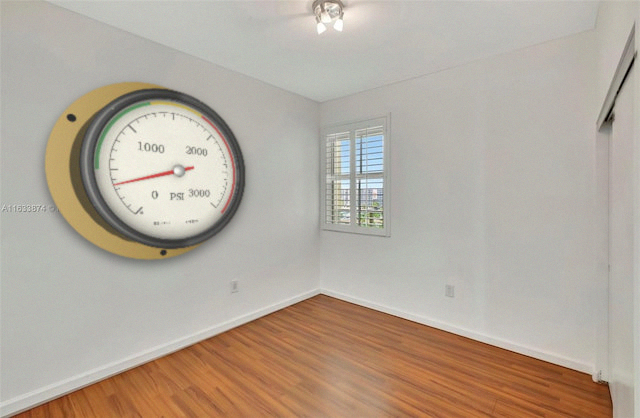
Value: 350
